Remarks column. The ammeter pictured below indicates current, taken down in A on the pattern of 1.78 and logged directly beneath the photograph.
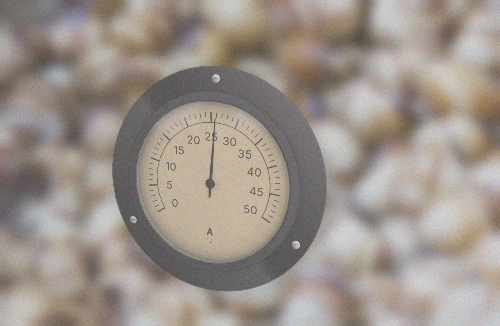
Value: 26
